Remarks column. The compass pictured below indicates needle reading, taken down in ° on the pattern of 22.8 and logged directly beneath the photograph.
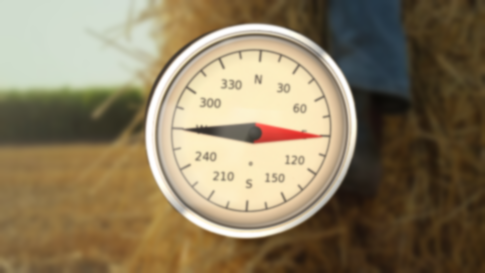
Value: 90
